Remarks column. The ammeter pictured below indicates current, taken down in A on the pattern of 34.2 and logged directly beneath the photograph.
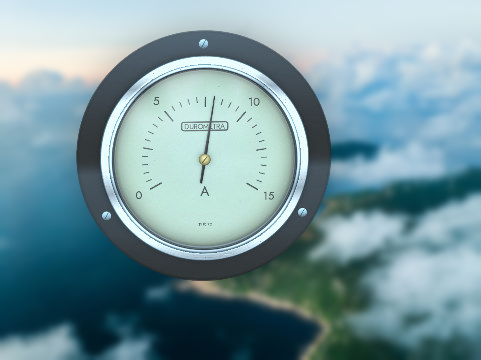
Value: 8
